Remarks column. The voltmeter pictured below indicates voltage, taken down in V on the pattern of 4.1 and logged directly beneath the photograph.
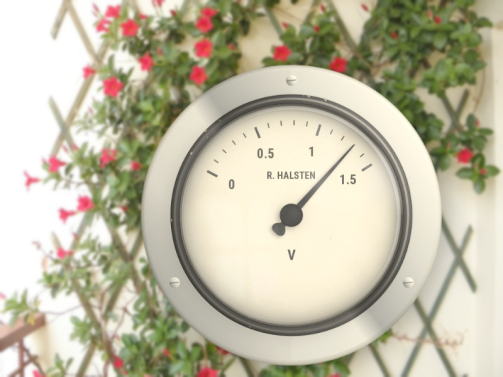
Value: 1.3
